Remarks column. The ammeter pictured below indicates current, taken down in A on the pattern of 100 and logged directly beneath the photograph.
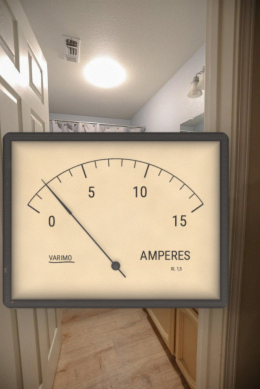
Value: 2
